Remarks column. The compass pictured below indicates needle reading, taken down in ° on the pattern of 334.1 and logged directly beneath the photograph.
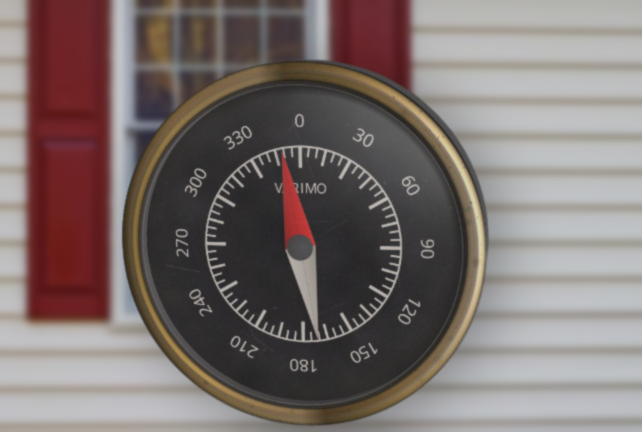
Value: 350
